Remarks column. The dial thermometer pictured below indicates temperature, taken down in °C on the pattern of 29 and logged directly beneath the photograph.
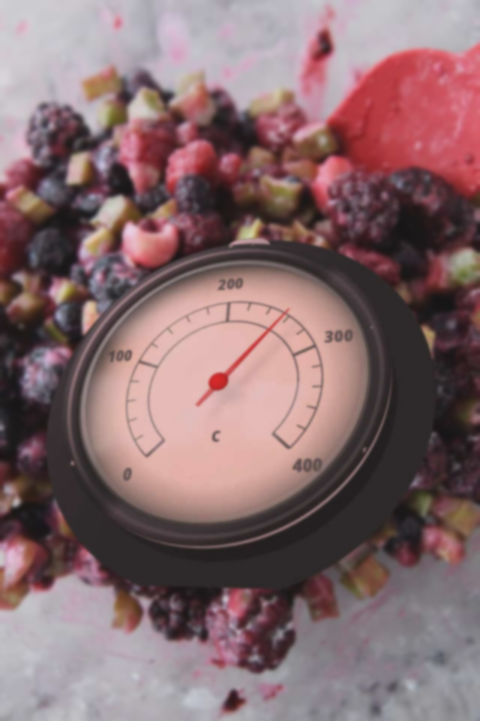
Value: 260
